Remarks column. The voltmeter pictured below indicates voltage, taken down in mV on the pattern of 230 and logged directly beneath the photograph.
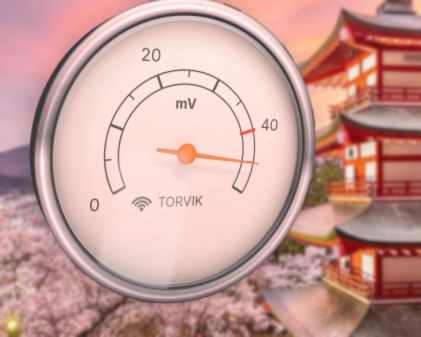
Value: 45
